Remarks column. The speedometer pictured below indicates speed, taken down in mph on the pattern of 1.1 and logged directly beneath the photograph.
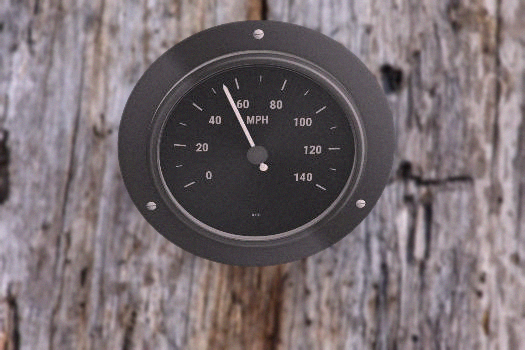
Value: 55
